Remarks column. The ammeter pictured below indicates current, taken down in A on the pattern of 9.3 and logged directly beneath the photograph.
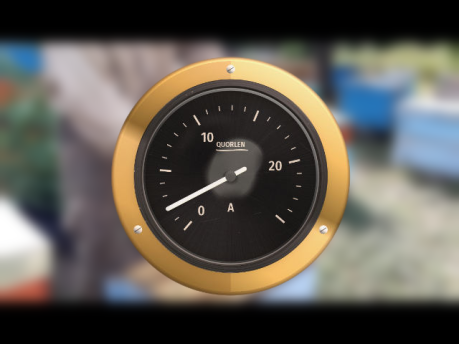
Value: 2
